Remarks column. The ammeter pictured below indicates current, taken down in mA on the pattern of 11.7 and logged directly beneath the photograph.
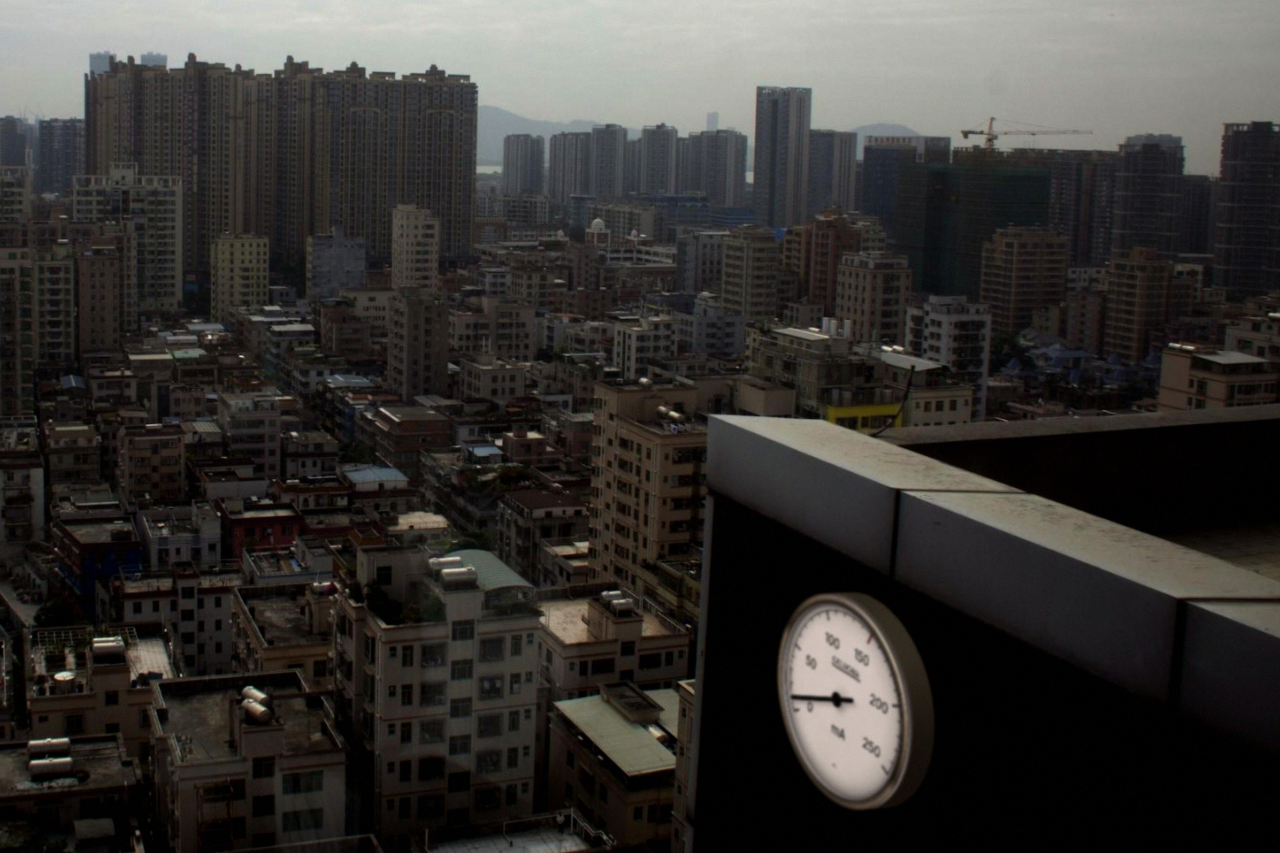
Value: 10
